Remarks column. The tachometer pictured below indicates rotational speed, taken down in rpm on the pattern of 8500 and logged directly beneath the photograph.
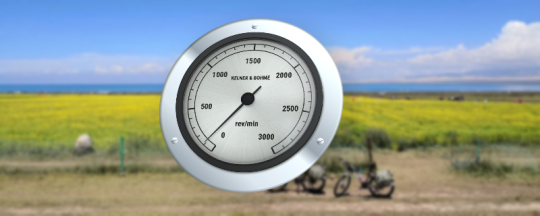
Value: 100
